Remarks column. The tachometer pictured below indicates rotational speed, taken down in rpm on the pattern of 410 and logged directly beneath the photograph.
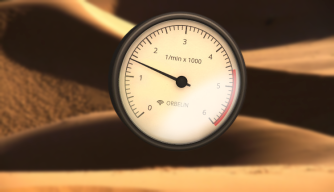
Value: 1400
